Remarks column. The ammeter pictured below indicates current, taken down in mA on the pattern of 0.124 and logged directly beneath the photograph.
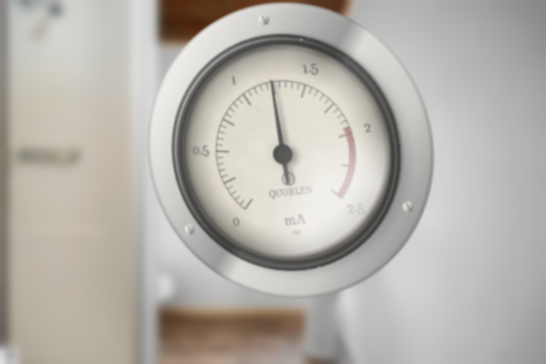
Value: 1.25
